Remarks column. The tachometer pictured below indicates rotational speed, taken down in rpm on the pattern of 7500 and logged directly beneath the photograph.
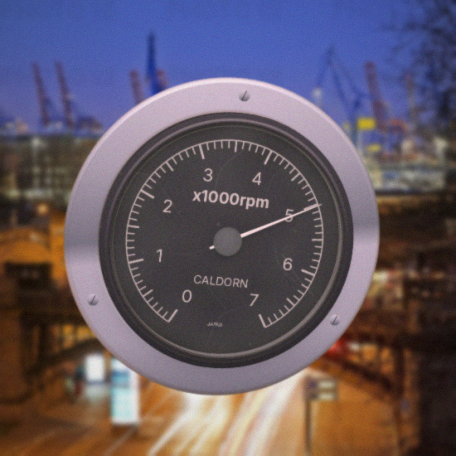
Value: 5000
